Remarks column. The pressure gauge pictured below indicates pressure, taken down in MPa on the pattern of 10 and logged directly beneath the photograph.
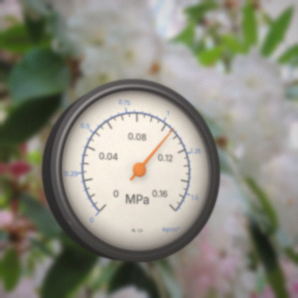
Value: 0.105
